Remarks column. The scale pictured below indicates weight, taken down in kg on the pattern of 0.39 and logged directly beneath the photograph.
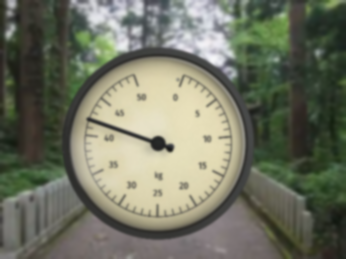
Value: 42
